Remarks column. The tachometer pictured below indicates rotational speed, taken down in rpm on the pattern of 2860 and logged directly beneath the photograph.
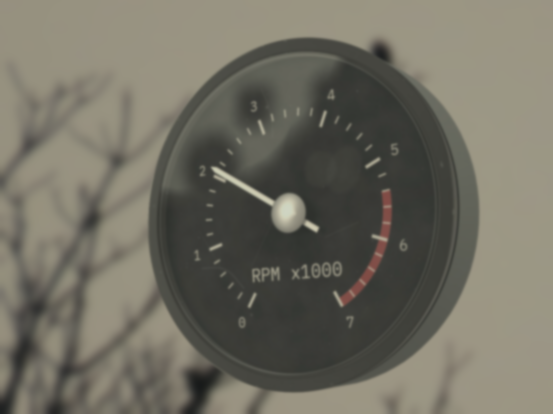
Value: 2100
